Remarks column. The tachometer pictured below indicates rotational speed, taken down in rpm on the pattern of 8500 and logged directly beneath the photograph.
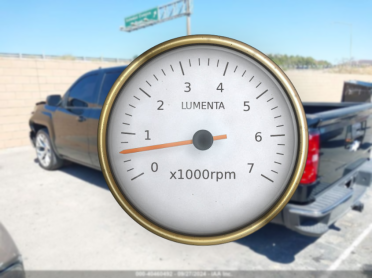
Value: 600
